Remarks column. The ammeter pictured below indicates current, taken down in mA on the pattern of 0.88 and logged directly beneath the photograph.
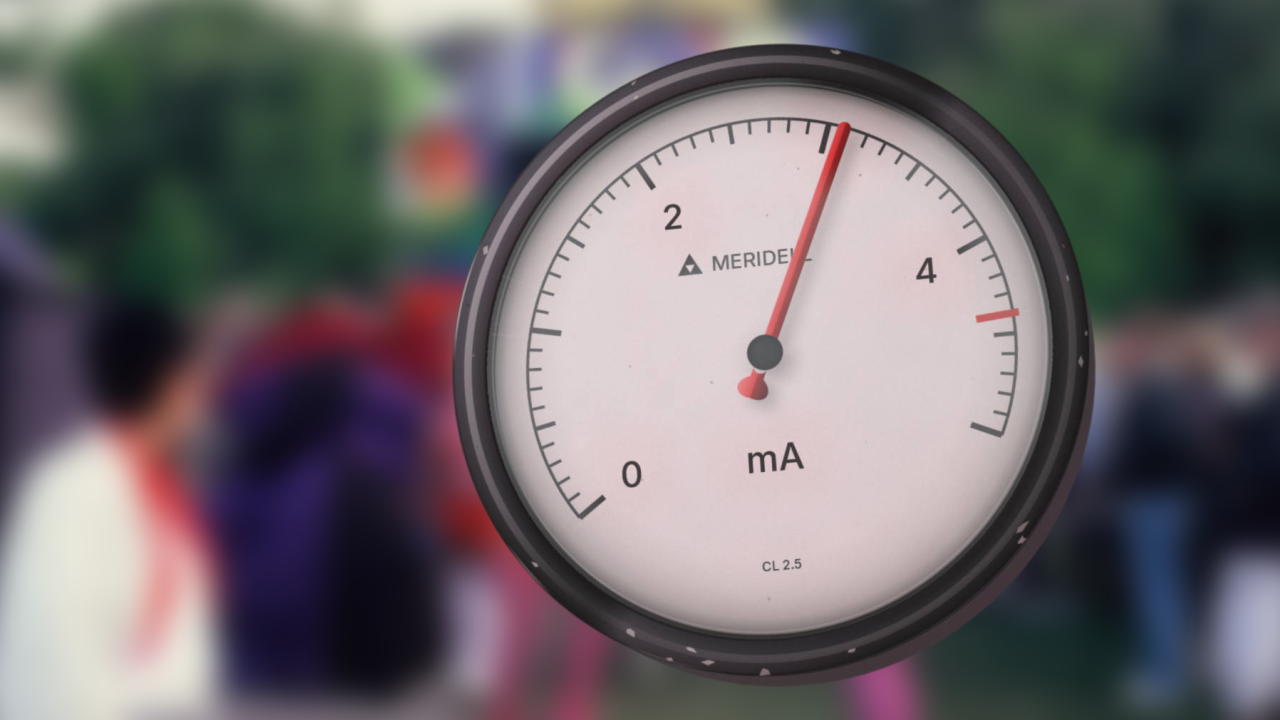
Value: 3.1
